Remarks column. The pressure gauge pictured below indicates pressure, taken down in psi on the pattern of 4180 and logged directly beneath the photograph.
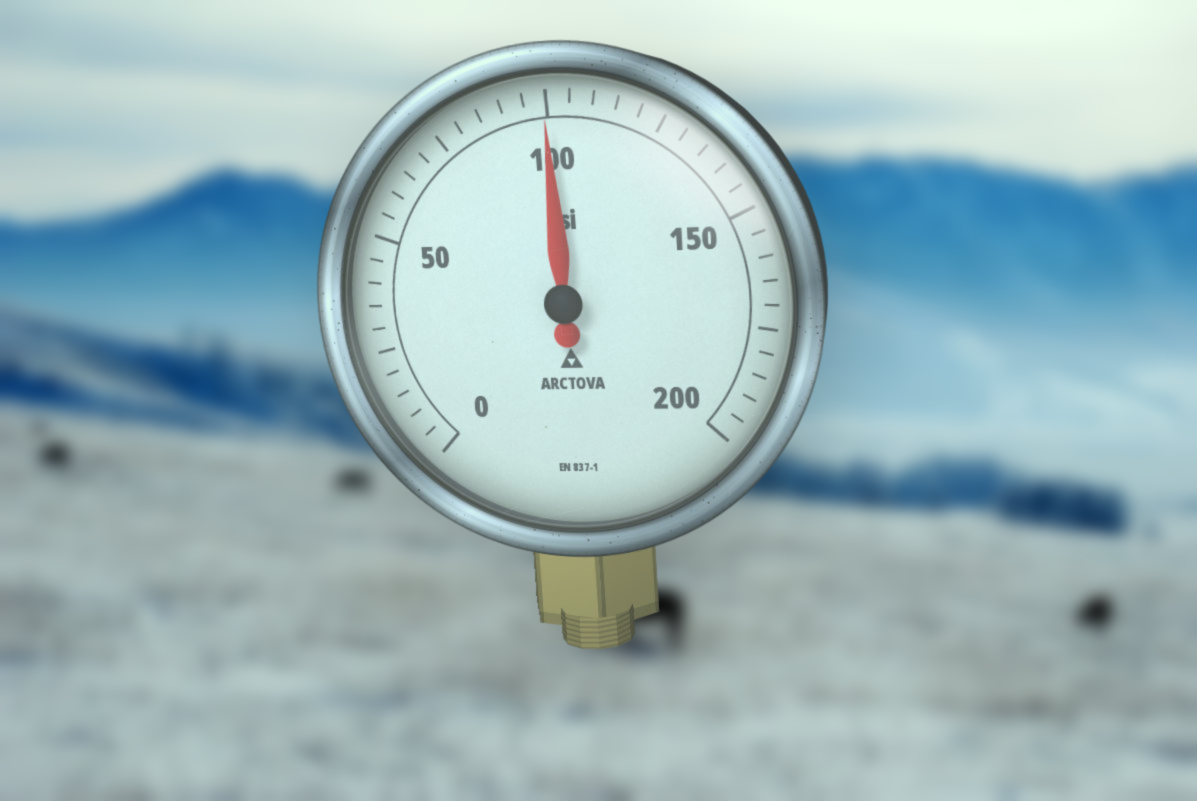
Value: 100
